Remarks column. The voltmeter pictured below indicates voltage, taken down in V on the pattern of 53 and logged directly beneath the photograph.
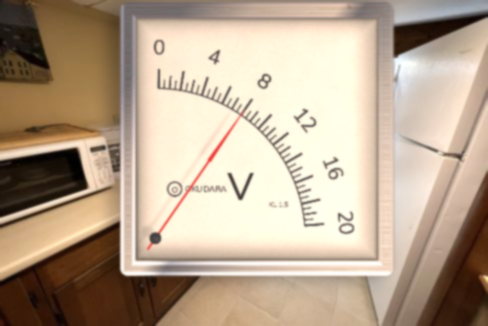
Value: 8
